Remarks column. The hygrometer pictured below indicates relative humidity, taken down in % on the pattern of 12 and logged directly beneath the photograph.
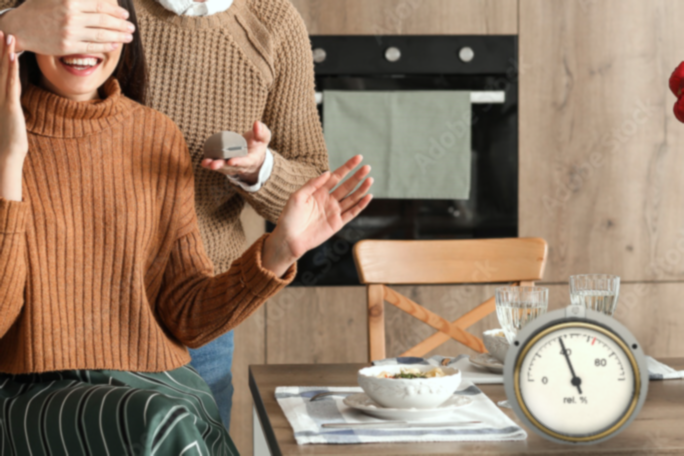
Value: 40
